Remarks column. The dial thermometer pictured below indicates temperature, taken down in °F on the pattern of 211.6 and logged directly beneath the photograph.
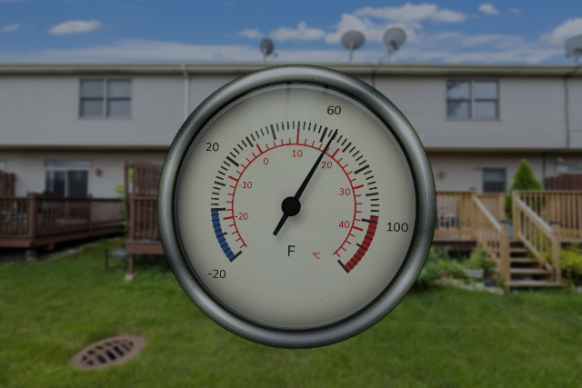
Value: 64
